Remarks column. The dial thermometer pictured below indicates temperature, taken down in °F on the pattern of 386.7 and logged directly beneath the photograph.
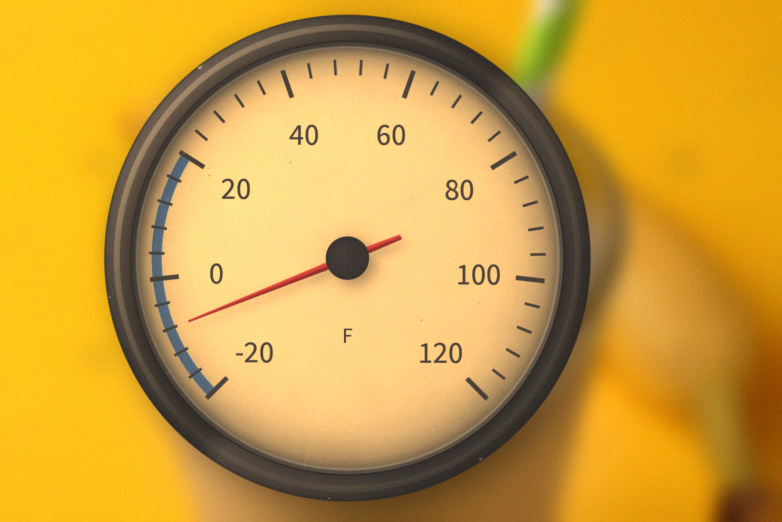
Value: -8
